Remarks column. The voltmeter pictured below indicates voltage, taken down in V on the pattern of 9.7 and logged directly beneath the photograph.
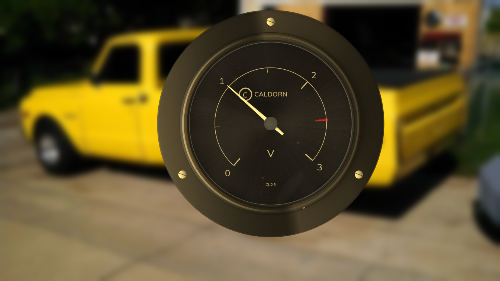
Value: 1
